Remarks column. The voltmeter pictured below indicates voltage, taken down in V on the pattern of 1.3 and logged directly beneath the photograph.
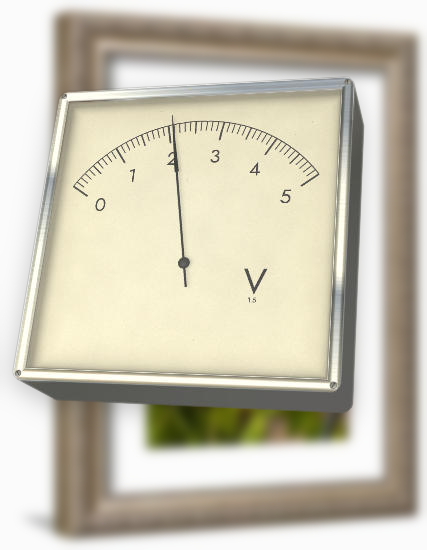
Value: 2.1
